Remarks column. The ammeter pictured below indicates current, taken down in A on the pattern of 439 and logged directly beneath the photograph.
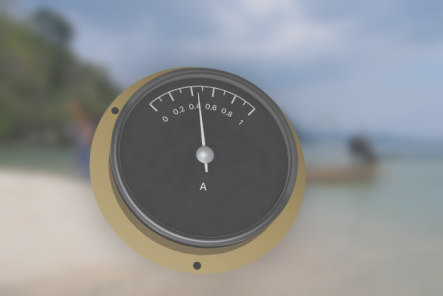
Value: 0.45
